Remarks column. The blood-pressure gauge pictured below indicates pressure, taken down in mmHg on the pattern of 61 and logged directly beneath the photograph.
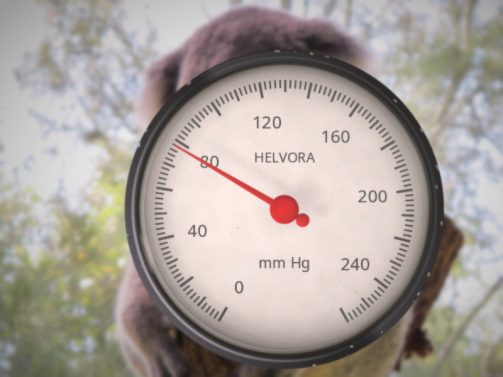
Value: 78
